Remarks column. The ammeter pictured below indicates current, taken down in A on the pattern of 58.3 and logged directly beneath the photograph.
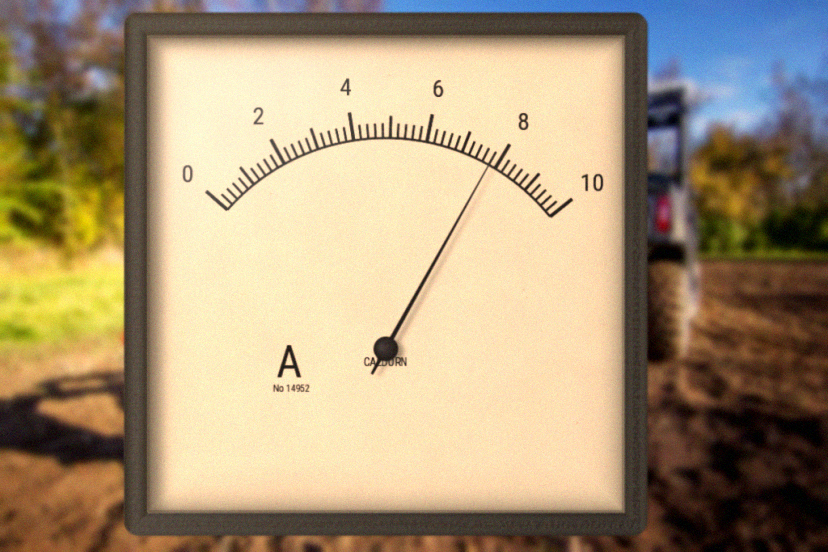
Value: 7.8
